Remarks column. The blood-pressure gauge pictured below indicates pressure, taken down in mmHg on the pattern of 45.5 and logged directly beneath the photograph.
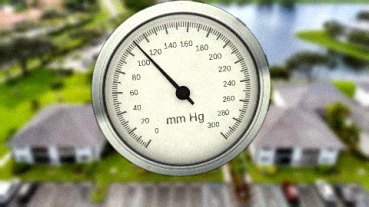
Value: 110
